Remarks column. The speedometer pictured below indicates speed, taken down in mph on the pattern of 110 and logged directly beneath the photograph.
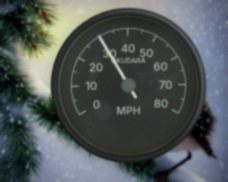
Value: 30
